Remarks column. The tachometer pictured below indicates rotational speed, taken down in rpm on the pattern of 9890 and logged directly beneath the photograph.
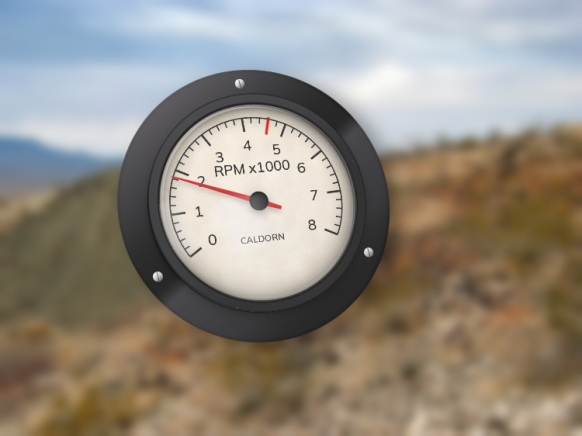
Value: 1800
